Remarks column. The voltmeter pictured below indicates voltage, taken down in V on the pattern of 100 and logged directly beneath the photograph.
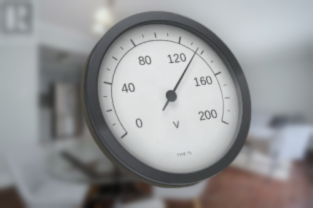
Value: 135
